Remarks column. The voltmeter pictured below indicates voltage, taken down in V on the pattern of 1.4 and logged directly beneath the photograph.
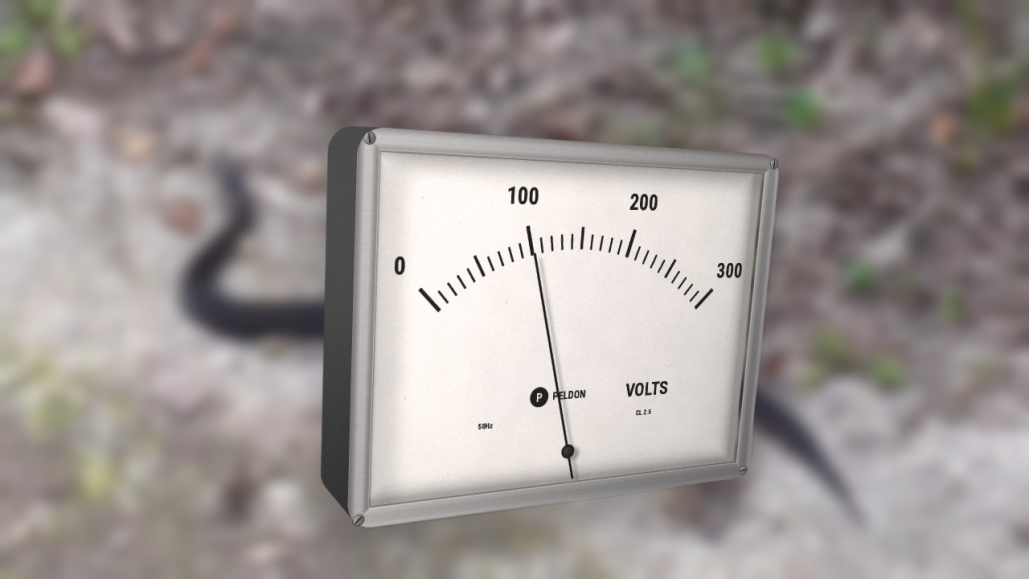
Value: 100
